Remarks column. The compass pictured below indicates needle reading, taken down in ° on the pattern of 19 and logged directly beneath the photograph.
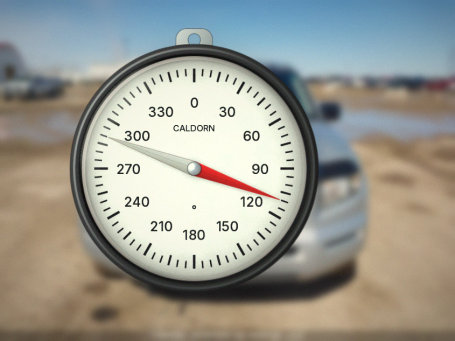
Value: 110
